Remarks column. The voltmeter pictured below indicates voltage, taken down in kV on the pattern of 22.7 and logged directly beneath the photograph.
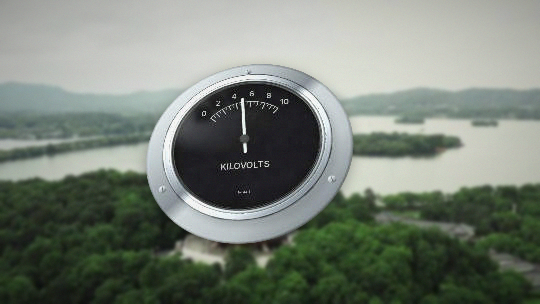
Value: 5
